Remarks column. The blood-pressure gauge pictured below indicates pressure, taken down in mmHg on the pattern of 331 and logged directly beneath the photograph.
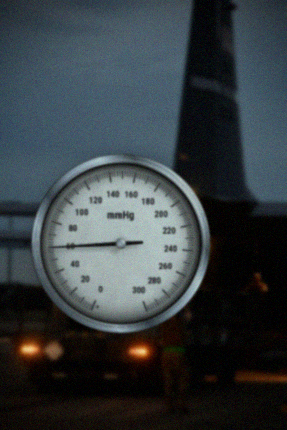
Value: 60
